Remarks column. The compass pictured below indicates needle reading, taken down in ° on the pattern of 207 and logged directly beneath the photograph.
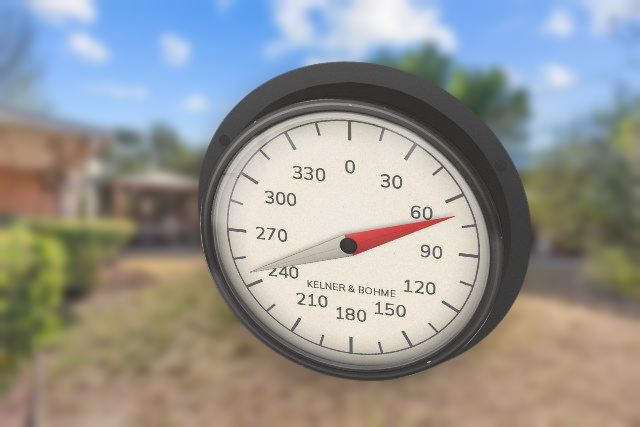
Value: 67.5
